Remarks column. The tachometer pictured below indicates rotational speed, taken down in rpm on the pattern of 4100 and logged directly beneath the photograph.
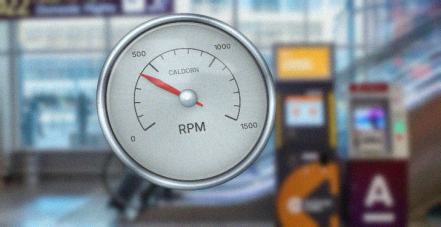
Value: 400
